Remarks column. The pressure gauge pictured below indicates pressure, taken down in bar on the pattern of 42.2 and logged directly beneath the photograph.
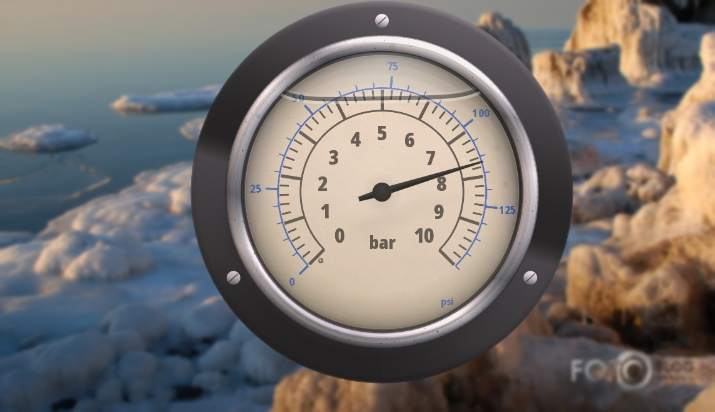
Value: 7.7
